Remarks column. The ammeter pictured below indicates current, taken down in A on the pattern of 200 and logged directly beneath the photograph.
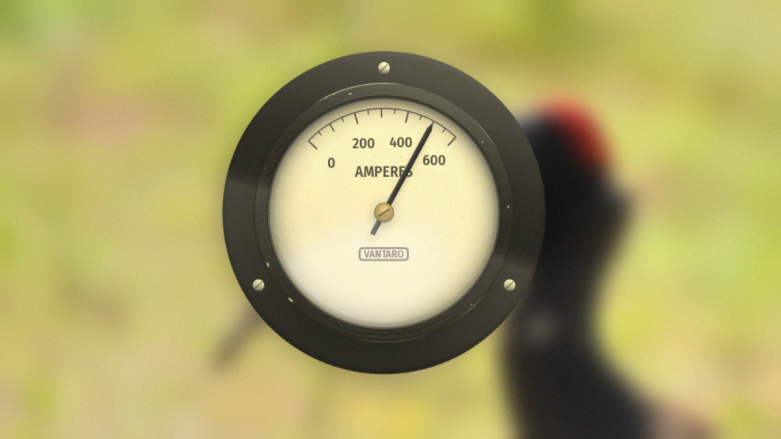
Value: 500
